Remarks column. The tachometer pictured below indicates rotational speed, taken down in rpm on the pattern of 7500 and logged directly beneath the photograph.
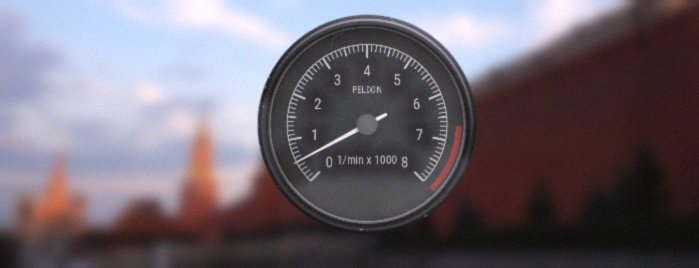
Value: 500
